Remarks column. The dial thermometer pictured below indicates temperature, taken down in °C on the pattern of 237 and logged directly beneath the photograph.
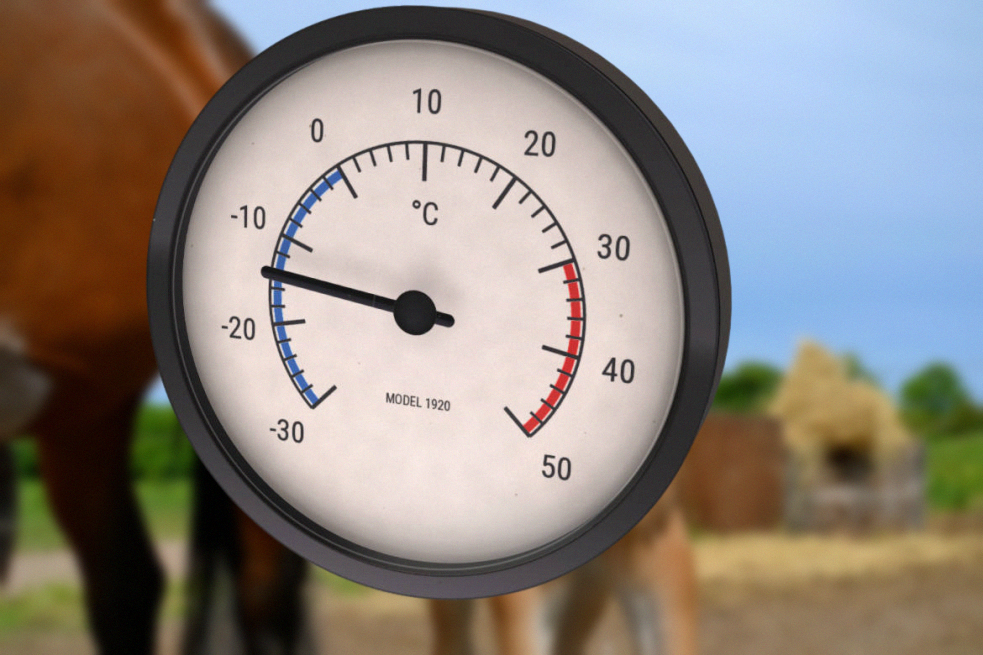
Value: -14
